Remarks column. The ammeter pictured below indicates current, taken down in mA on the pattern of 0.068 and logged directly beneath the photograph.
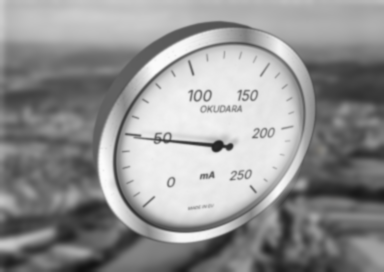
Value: 50
